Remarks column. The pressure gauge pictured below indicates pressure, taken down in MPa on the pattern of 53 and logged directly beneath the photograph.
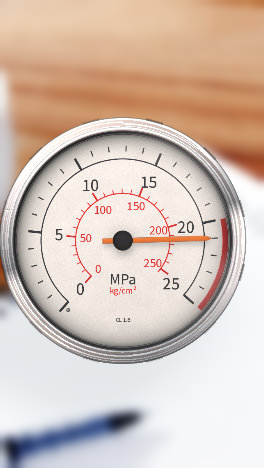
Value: 21
